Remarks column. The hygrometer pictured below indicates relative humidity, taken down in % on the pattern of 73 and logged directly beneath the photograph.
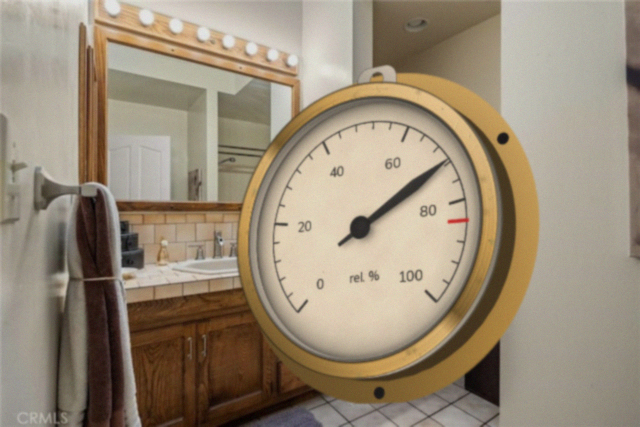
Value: 72
